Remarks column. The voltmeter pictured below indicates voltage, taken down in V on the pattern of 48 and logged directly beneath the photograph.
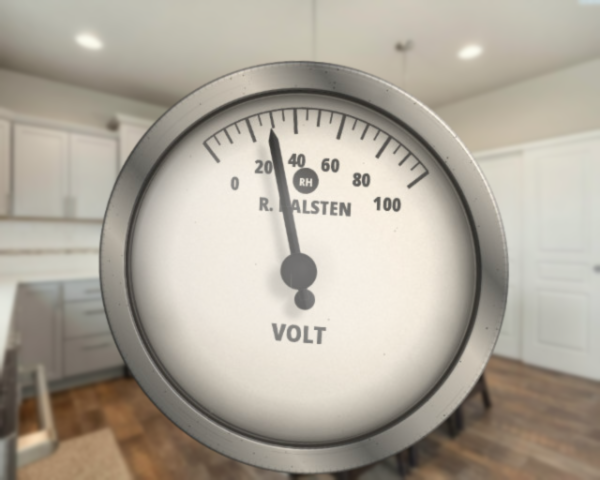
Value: 30
